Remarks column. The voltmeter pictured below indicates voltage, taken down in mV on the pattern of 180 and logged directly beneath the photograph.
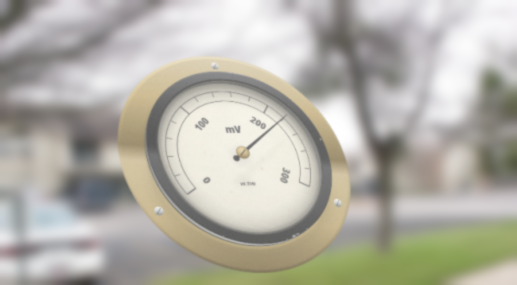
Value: 220
